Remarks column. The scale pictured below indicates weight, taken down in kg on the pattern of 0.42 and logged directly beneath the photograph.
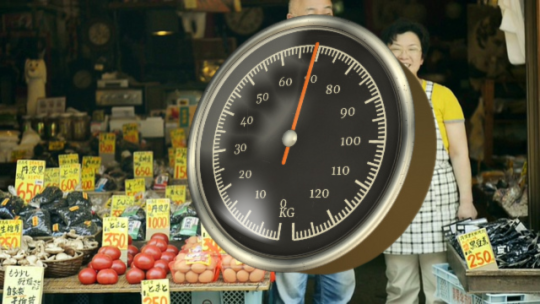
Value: 70
